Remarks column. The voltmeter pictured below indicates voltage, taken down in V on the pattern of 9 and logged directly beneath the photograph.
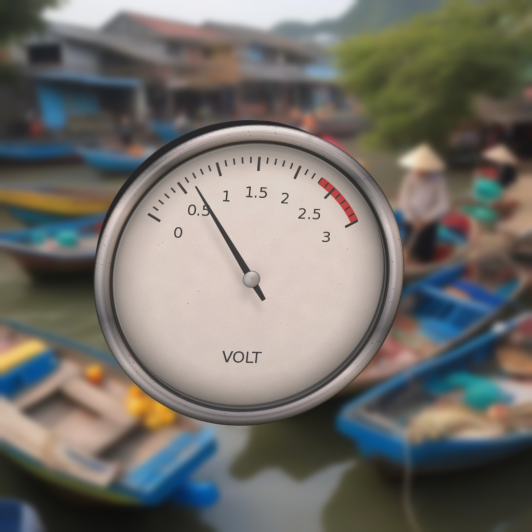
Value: 0.65
